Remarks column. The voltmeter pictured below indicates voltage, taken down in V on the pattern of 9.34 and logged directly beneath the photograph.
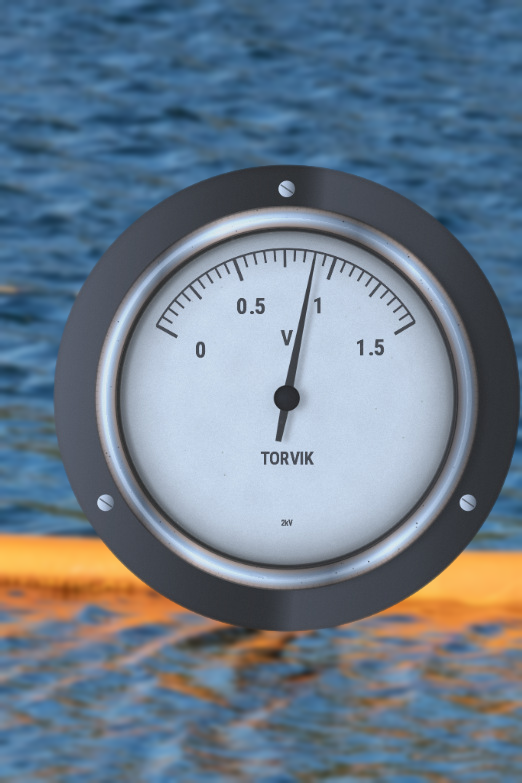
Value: 0.9
